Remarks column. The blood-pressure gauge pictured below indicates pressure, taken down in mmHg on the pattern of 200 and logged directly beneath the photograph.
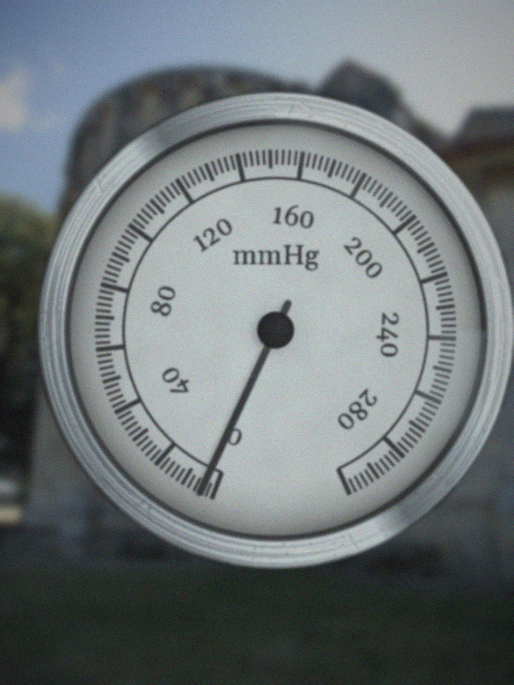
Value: 4
